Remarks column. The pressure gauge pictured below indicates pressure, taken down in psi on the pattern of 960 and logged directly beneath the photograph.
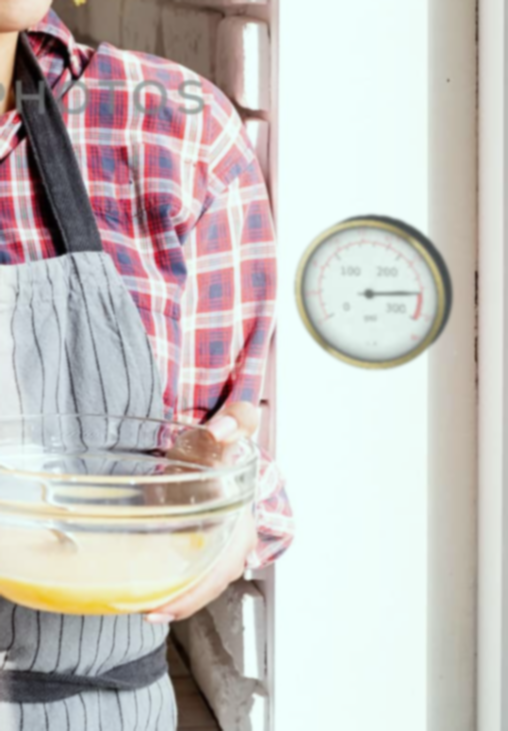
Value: 260
